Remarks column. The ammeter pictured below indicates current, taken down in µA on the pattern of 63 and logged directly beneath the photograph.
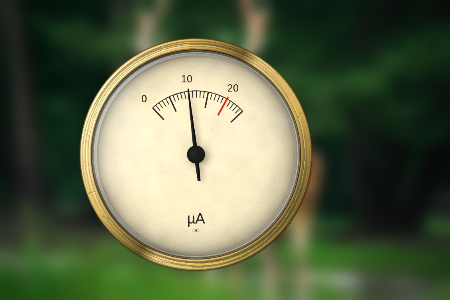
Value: 10
